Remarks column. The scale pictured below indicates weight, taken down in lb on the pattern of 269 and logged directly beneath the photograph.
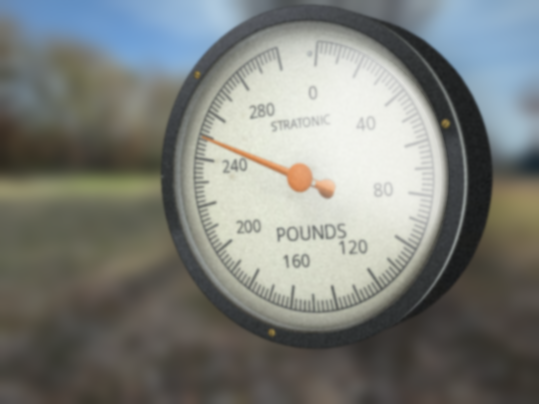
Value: 250
